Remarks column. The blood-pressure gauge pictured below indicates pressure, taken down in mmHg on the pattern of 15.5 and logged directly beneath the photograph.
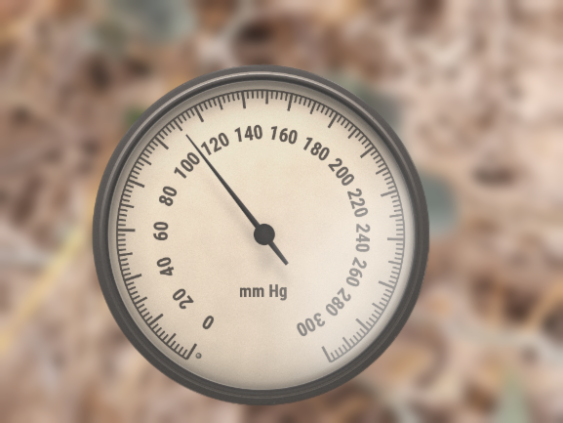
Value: 110
